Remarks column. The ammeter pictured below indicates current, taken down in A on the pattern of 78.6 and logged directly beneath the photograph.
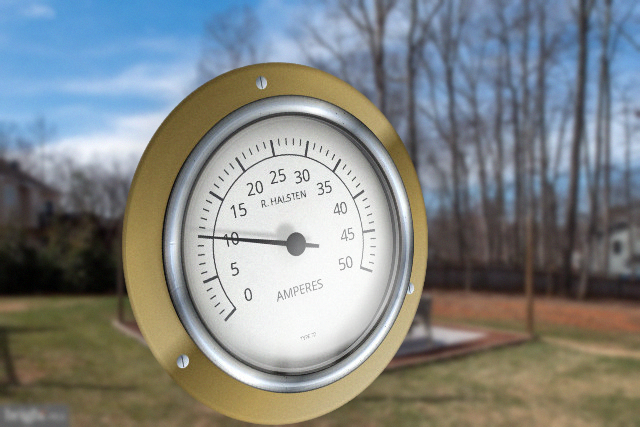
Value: 10
